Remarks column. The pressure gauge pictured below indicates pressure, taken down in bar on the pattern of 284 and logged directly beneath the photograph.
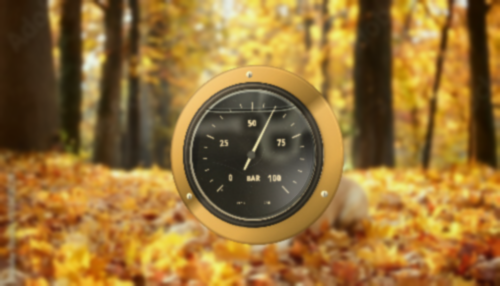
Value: 60
